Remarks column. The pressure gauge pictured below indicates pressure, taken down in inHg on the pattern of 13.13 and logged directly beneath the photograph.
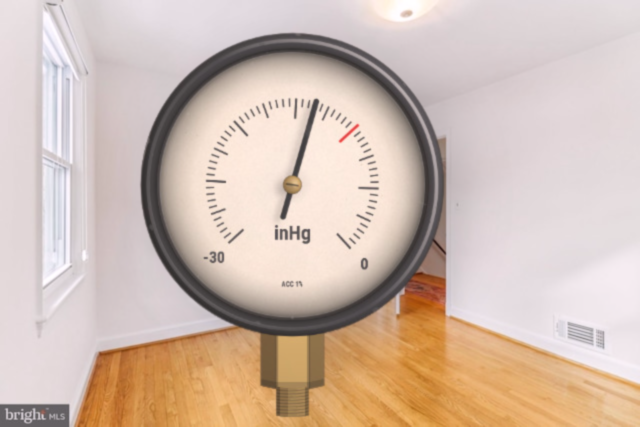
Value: -13.5
